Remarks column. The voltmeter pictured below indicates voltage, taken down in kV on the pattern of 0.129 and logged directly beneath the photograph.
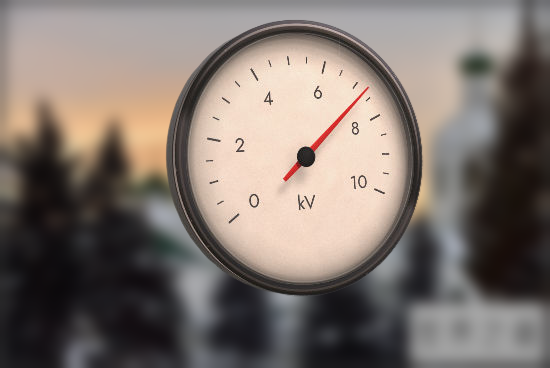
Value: 7.25
